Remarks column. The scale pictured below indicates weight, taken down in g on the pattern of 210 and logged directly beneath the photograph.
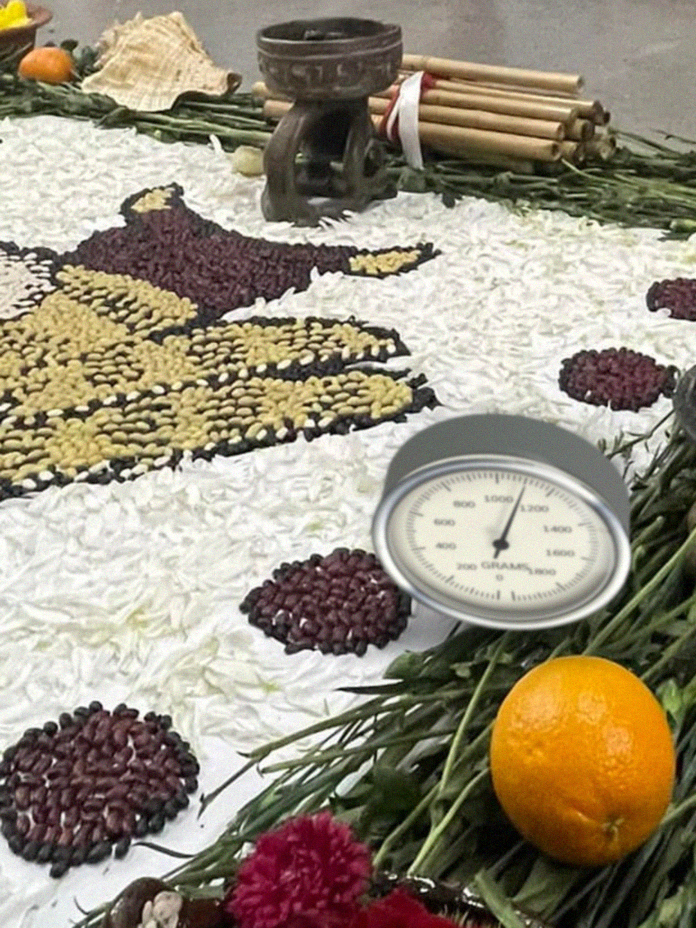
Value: 1100
